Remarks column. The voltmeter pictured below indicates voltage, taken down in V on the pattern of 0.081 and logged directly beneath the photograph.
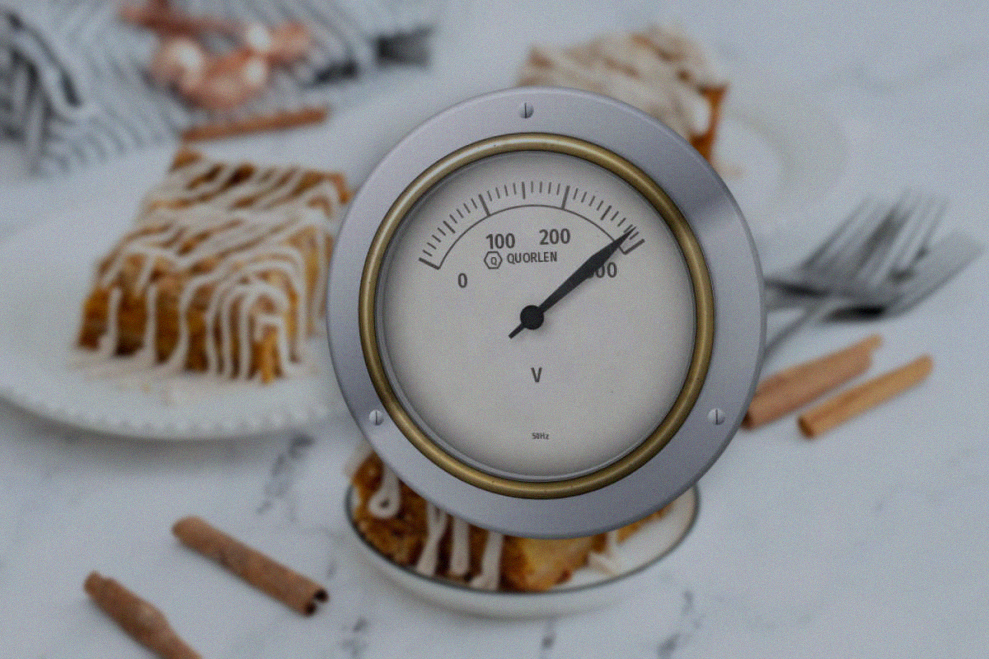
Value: 285
